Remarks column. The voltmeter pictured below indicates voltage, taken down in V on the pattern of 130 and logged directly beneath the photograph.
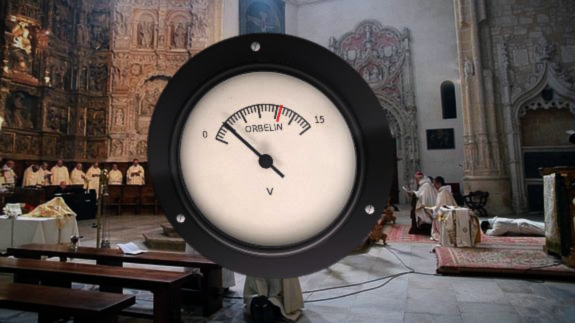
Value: 2.5
